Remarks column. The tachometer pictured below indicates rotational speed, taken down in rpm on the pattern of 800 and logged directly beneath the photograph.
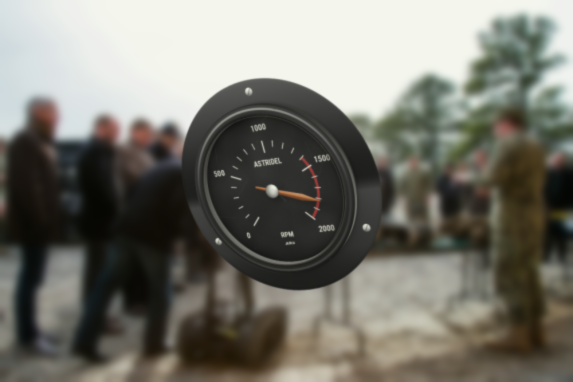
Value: 1800
